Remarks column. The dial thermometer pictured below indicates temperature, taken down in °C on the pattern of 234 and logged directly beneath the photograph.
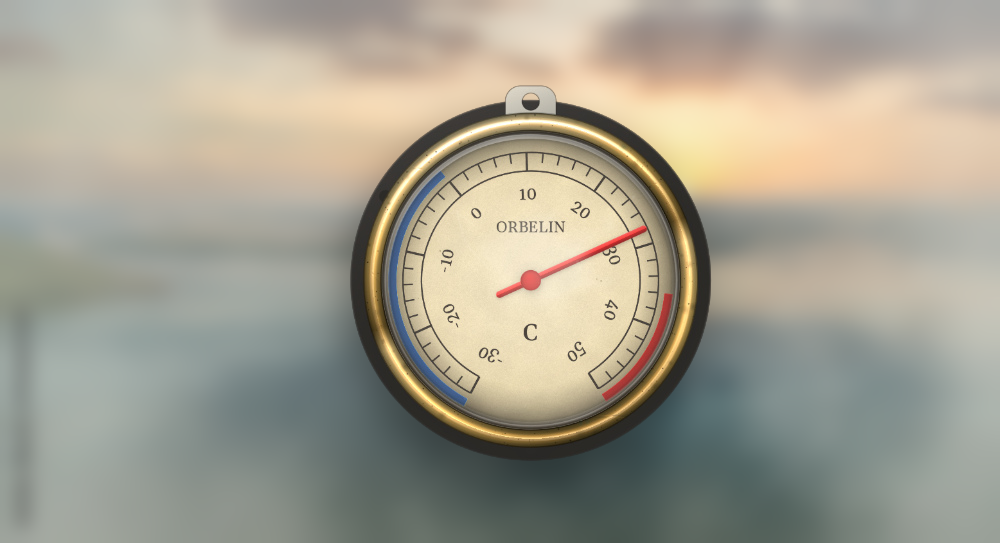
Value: 28
